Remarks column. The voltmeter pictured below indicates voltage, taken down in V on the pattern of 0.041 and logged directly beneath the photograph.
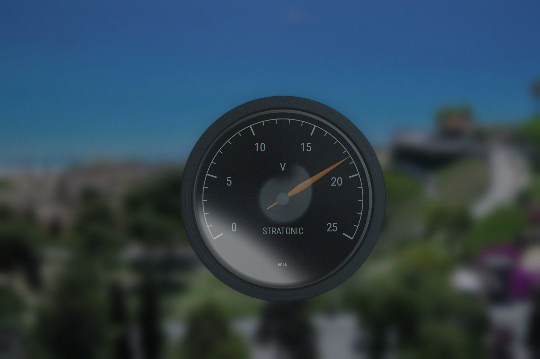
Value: 18.5
